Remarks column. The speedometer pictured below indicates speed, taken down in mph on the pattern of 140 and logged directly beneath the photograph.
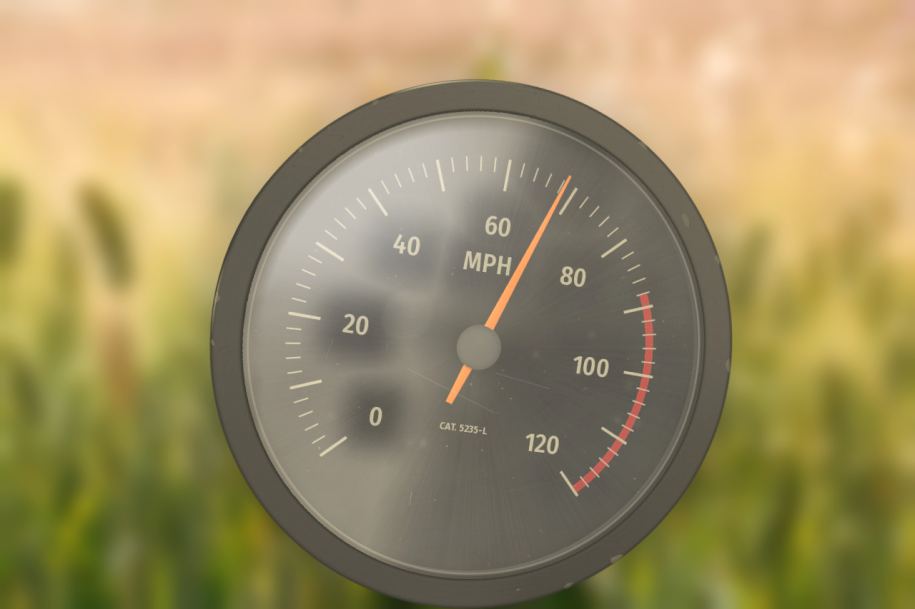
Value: 68
